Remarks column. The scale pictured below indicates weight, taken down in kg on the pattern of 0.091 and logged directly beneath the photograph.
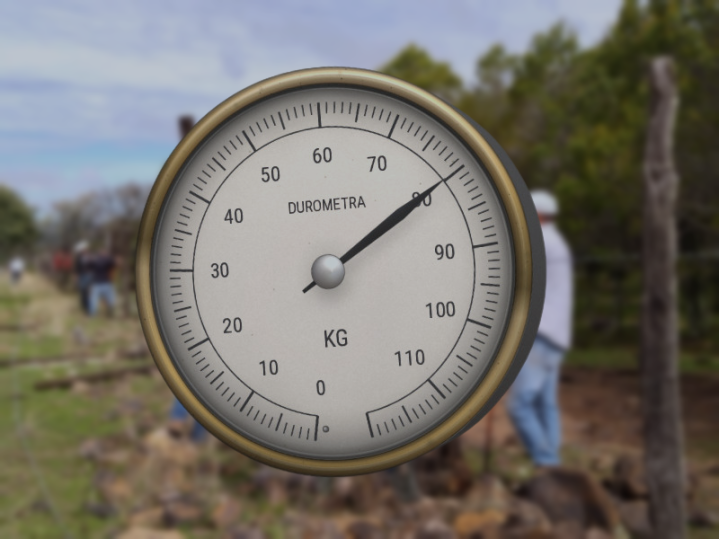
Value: 80
